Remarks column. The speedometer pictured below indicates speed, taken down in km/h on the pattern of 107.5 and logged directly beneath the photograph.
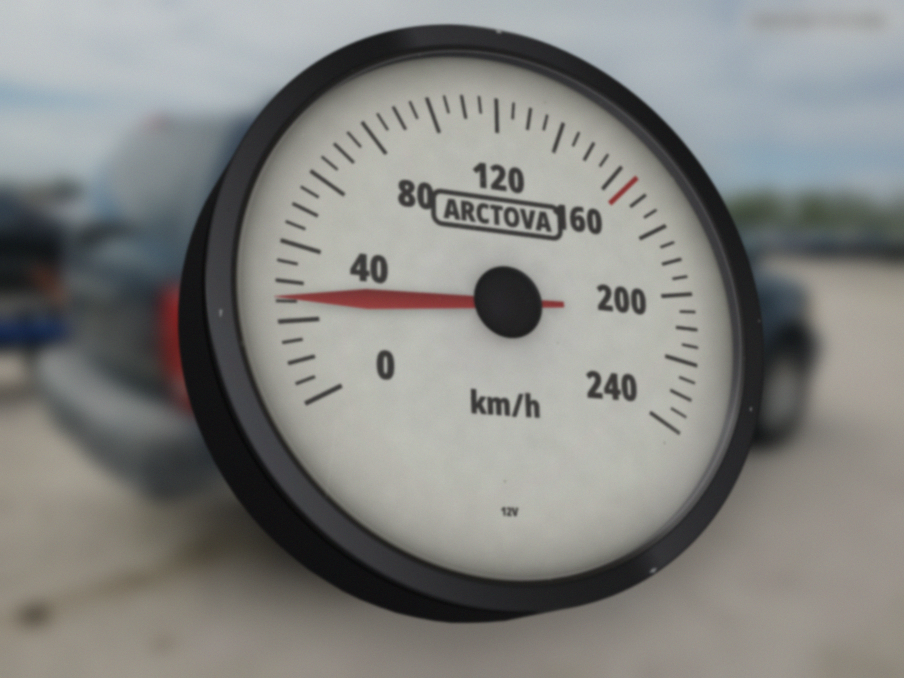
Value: 25
